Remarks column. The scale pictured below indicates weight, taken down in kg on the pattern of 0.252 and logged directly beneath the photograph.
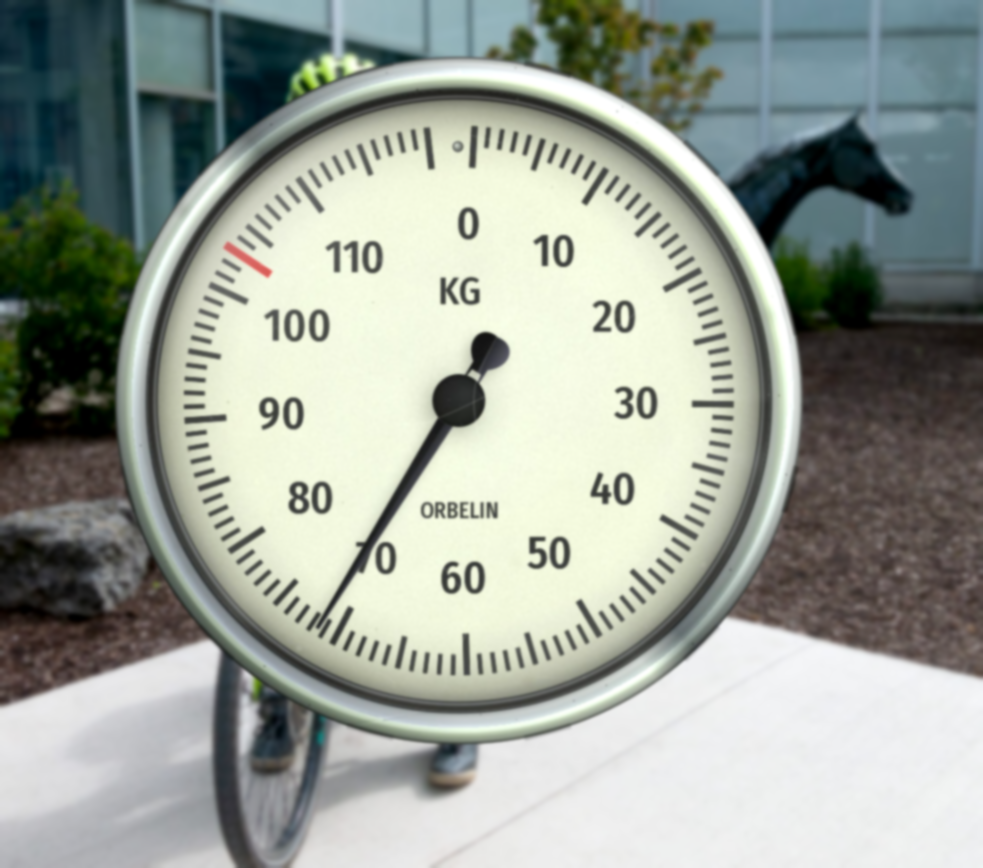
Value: 71.5
